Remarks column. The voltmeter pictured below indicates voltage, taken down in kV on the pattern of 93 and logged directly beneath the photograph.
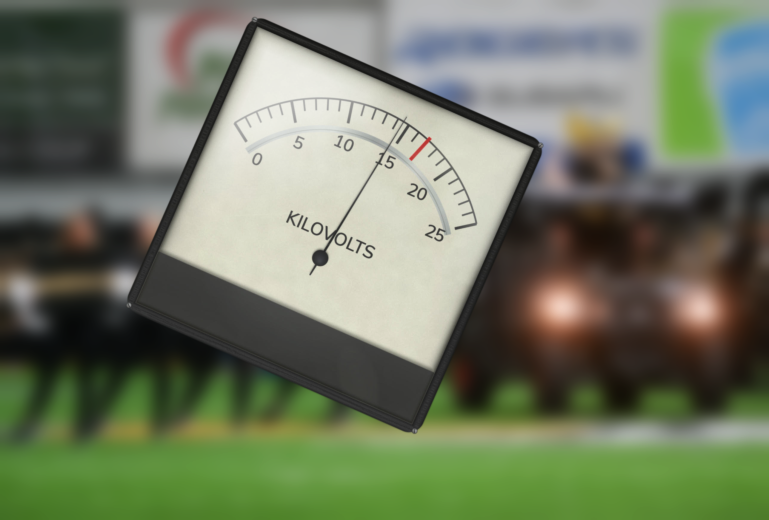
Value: 14.5
